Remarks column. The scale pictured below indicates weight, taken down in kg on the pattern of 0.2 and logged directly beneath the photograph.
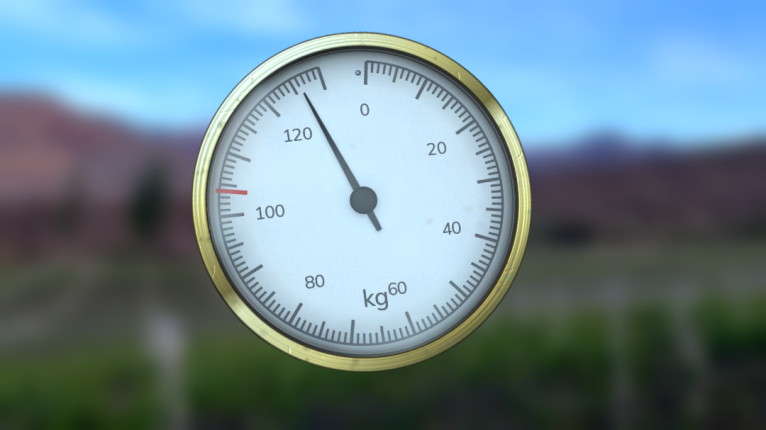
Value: 126
